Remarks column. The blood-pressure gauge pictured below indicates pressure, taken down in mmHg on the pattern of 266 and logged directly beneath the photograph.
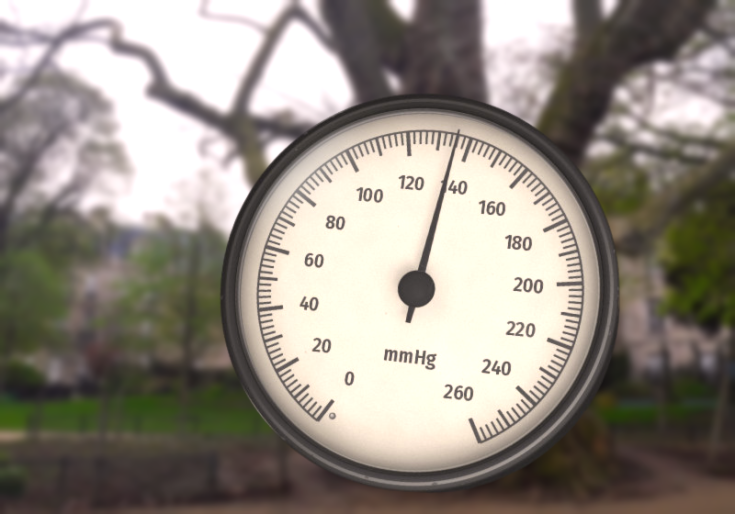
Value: 136
